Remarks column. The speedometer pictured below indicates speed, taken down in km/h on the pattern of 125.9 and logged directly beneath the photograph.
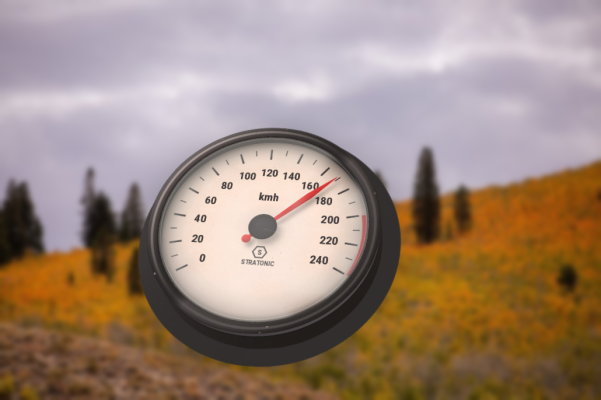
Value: 170
